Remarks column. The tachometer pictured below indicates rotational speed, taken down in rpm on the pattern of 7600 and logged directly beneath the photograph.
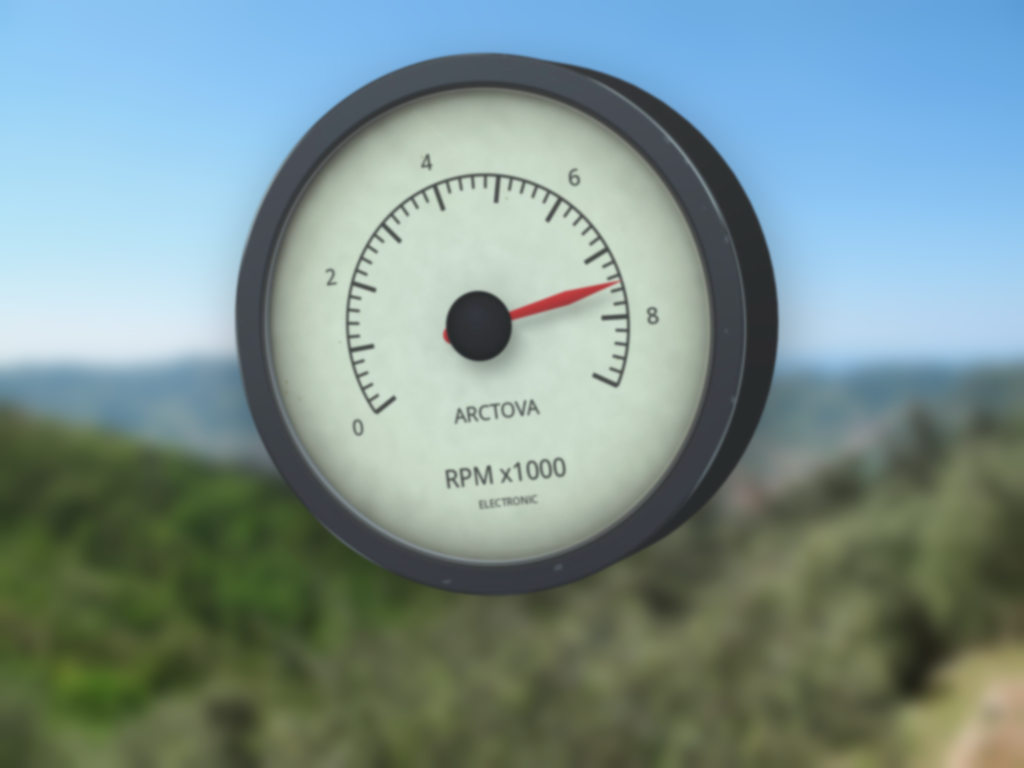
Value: 7500
